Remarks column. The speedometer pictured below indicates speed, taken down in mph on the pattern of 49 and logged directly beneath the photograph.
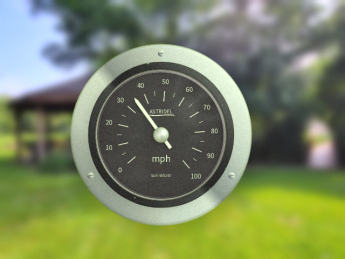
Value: 35
